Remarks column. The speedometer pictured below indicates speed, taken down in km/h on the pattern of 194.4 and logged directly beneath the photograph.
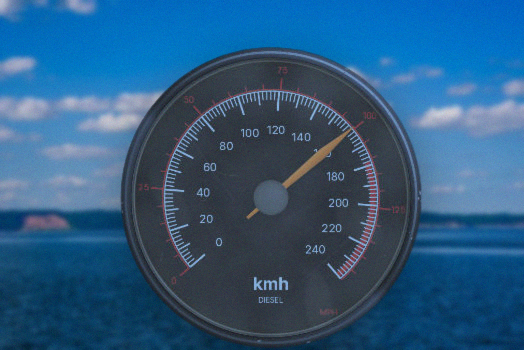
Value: 160
